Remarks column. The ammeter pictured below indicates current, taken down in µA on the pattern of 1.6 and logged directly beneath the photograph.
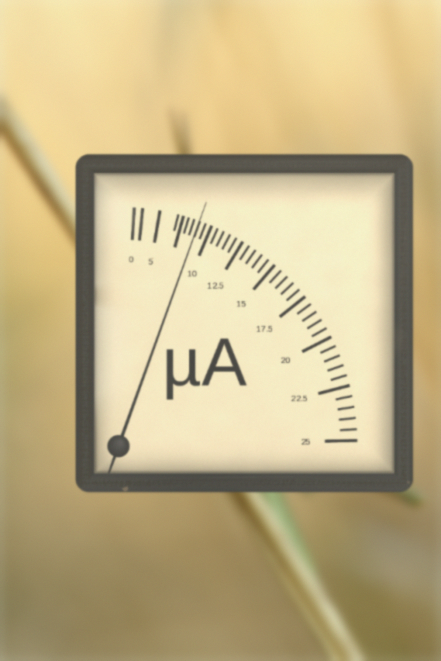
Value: 9
